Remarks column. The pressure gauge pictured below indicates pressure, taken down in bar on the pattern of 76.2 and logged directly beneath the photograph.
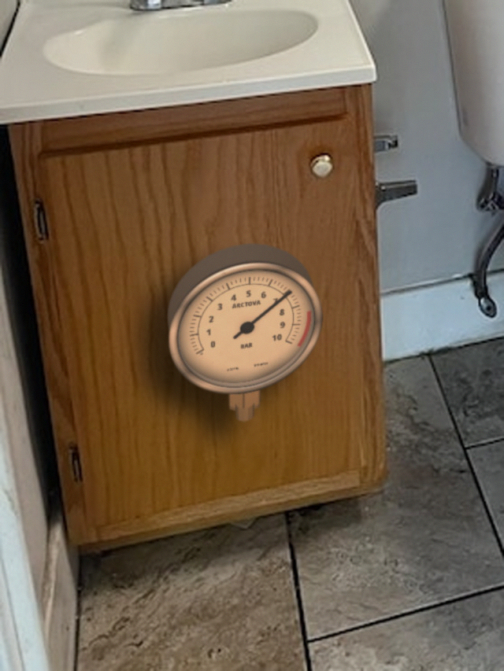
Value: 7
